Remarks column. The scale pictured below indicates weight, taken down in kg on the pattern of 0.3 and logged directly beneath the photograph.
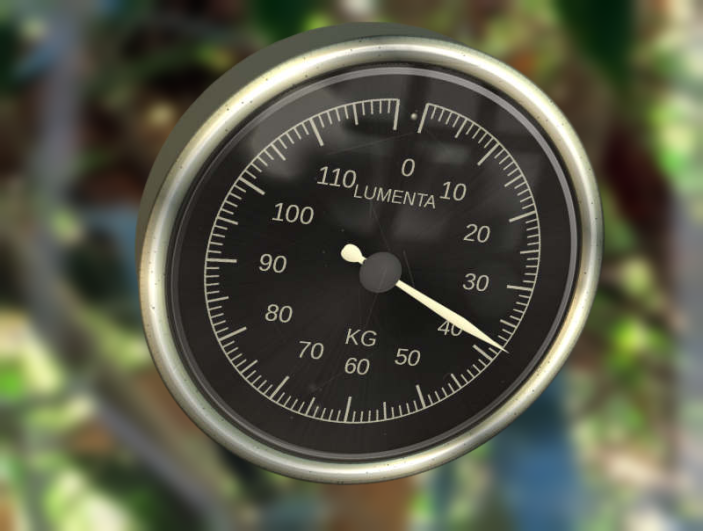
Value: 38
